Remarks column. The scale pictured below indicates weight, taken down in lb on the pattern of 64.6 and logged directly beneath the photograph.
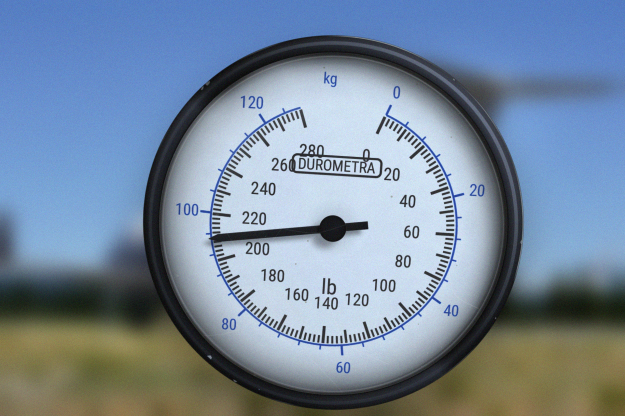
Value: 210
